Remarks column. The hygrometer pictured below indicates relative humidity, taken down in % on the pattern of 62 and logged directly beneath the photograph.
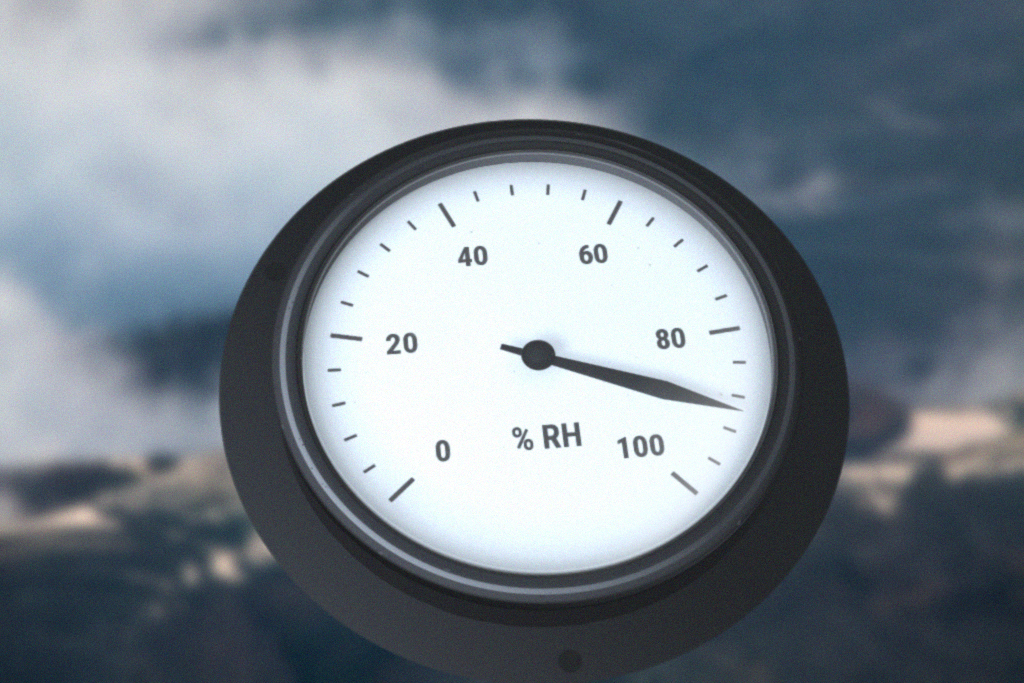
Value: 90
